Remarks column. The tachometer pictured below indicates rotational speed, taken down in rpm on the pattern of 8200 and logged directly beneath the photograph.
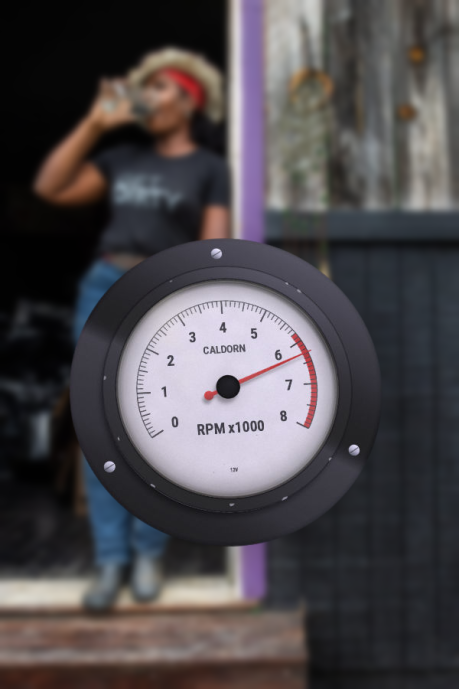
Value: 6300
